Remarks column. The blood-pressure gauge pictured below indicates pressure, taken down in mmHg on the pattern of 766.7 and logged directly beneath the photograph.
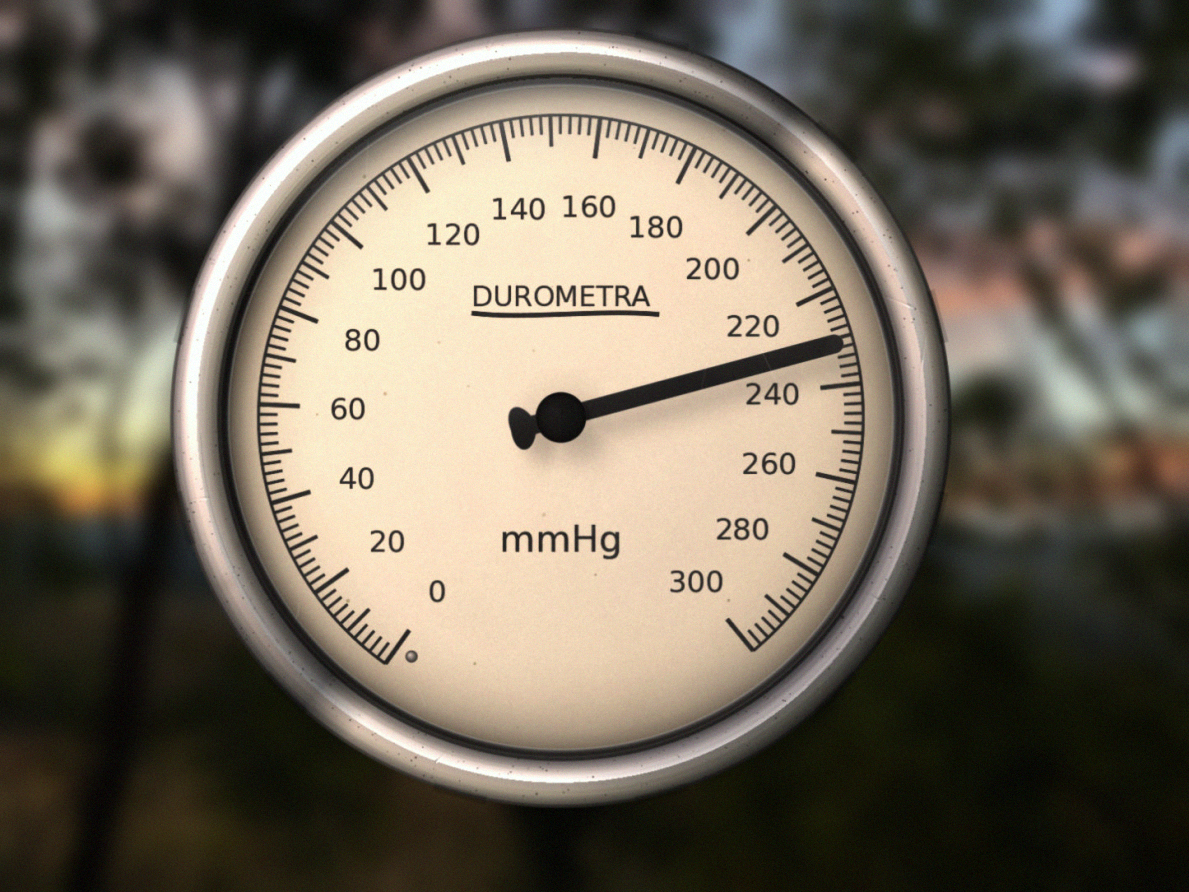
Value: 231
